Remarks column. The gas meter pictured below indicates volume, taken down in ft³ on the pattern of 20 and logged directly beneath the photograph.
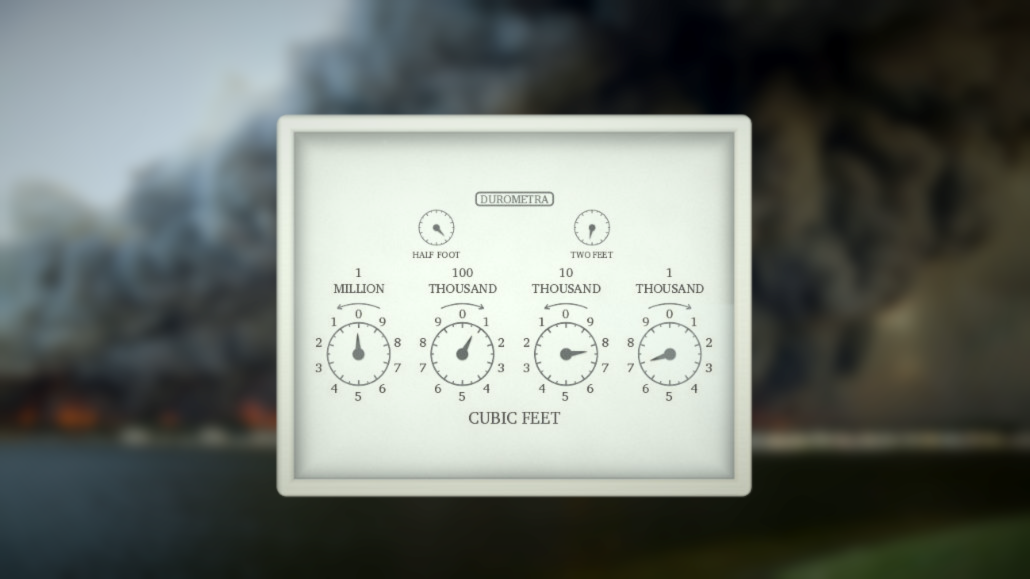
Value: 7700
